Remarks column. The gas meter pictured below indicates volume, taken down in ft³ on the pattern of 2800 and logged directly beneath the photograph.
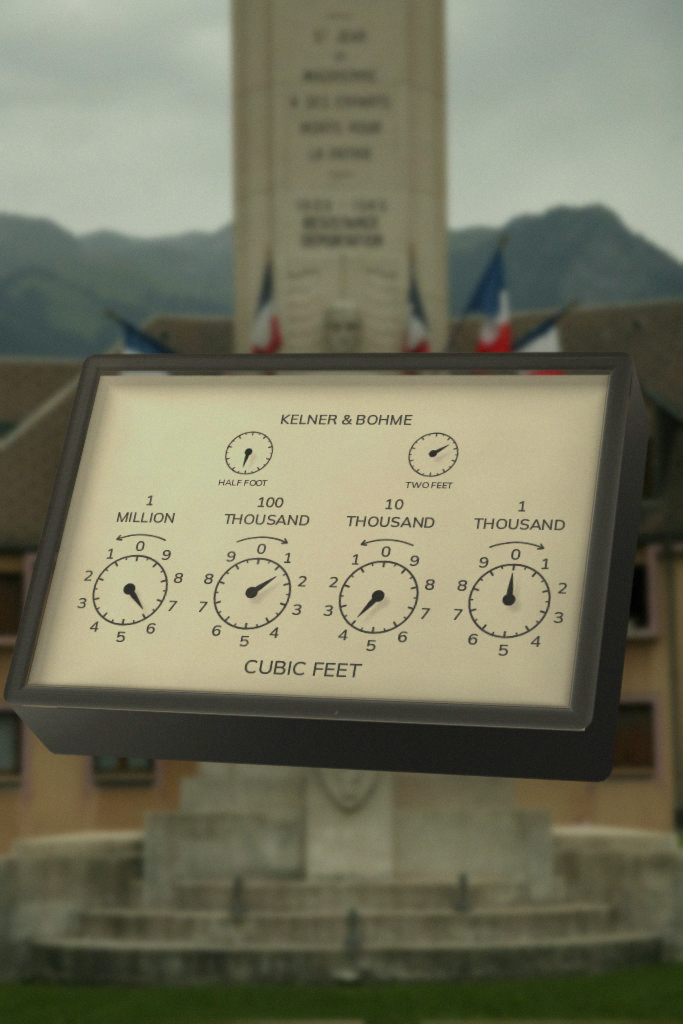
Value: 614000
